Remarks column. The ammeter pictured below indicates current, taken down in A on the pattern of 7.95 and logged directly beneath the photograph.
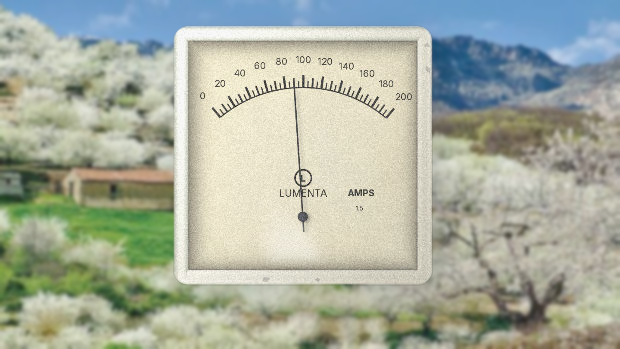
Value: 90
